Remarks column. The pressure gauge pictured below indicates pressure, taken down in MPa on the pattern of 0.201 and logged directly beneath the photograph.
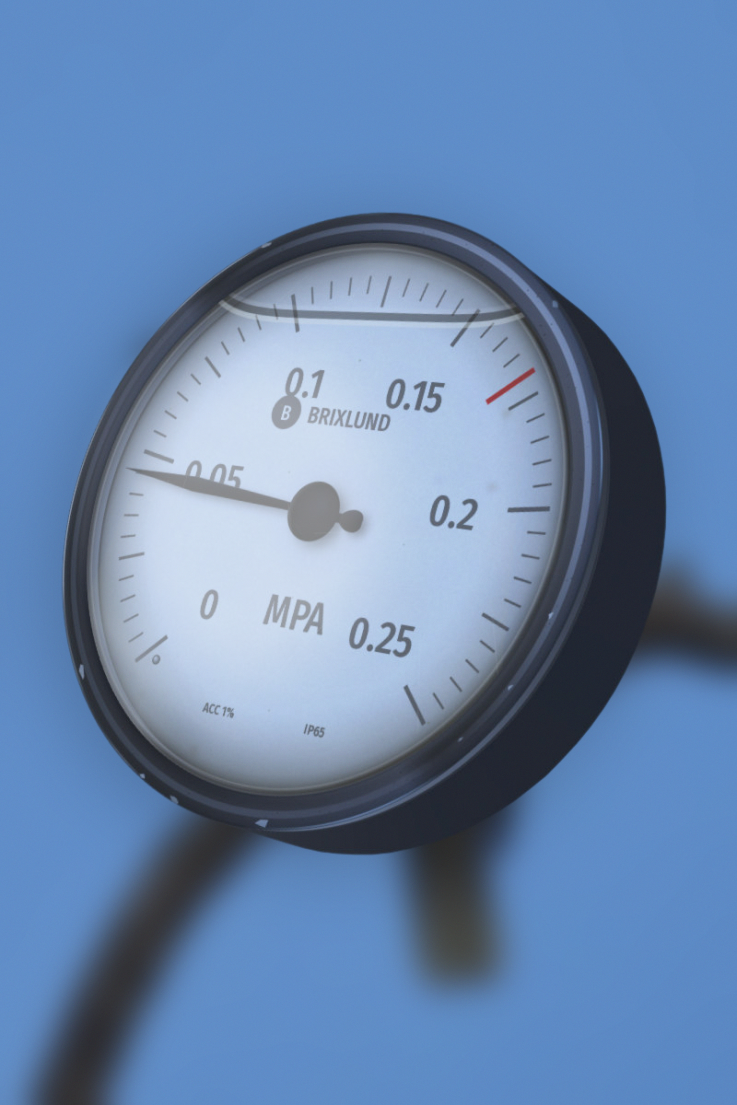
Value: 0.045
